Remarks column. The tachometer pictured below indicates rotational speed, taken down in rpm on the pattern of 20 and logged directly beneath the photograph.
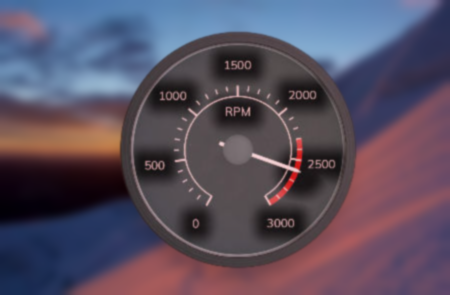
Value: 2600
